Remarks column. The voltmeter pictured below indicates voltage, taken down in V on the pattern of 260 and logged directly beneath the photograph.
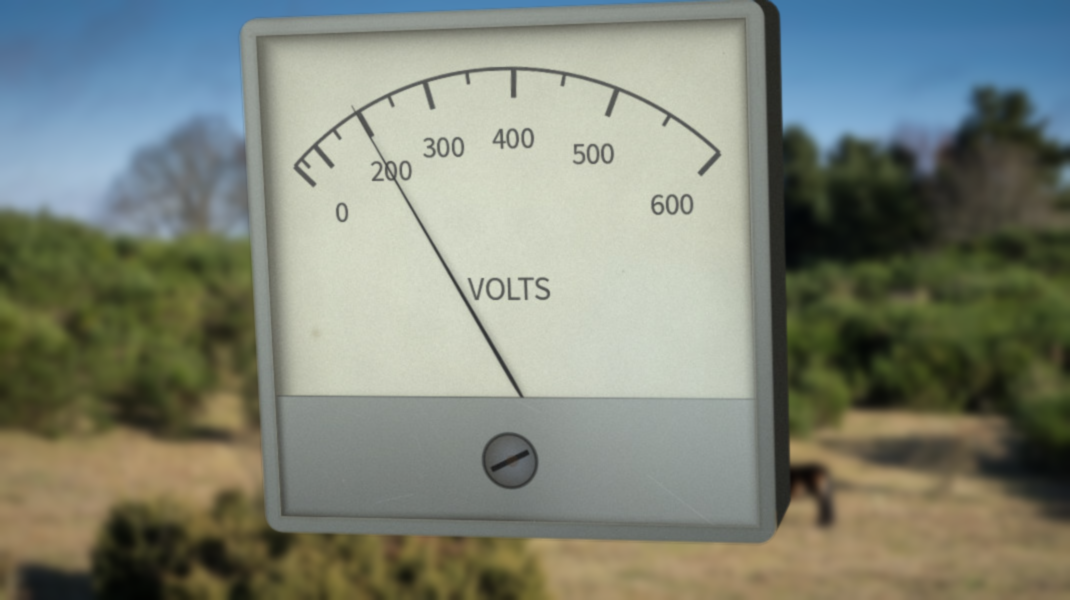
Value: 200
